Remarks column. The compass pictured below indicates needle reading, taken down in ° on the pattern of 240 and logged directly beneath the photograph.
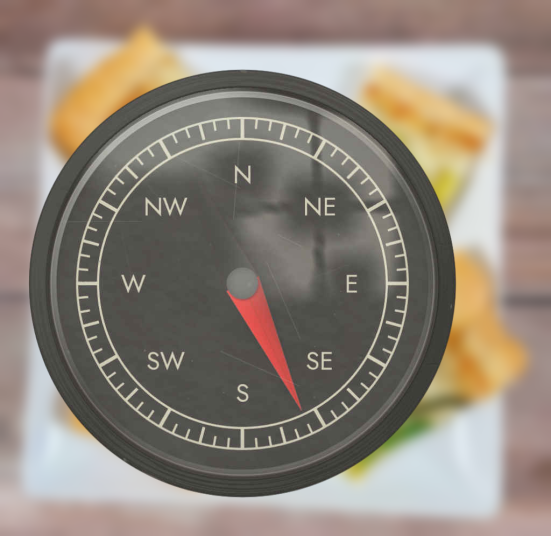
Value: 155
